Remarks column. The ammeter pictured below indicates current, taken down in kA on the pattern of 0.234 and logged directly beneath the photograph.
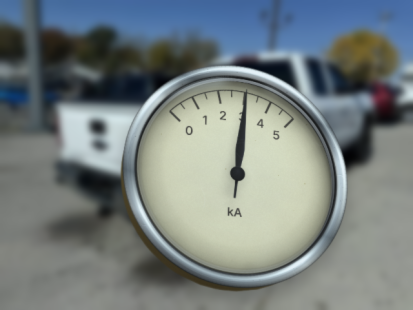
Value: 3
